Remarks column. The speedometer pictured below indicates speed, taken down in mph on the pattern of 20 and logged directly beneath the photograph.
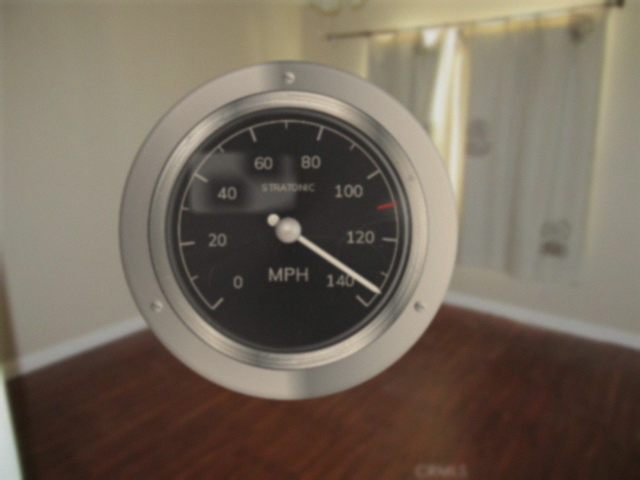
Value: 135
